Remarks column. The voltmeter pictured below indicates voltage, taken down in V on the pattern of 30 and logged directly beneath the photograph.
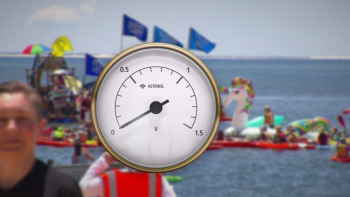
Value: 0
